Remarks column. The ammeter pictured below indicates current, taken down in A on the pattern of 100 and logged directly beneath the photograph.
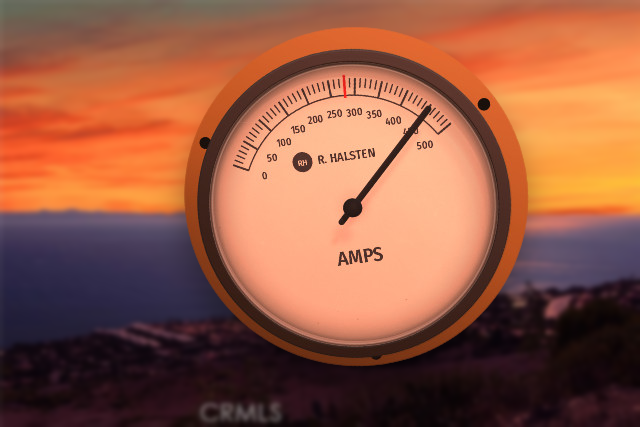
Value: 450
